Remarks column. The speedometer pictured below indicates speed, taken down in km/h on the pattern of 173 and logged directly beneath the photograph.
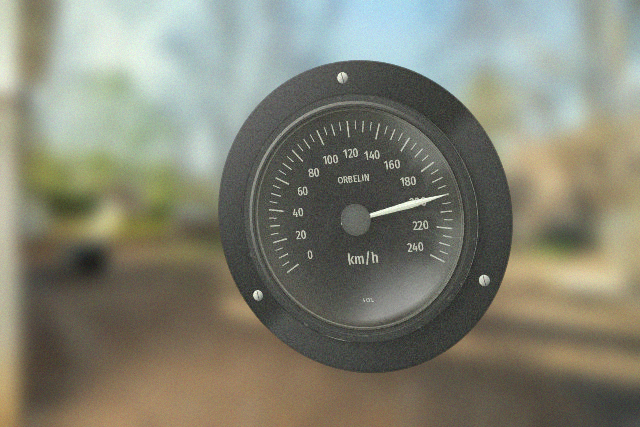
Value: 200
